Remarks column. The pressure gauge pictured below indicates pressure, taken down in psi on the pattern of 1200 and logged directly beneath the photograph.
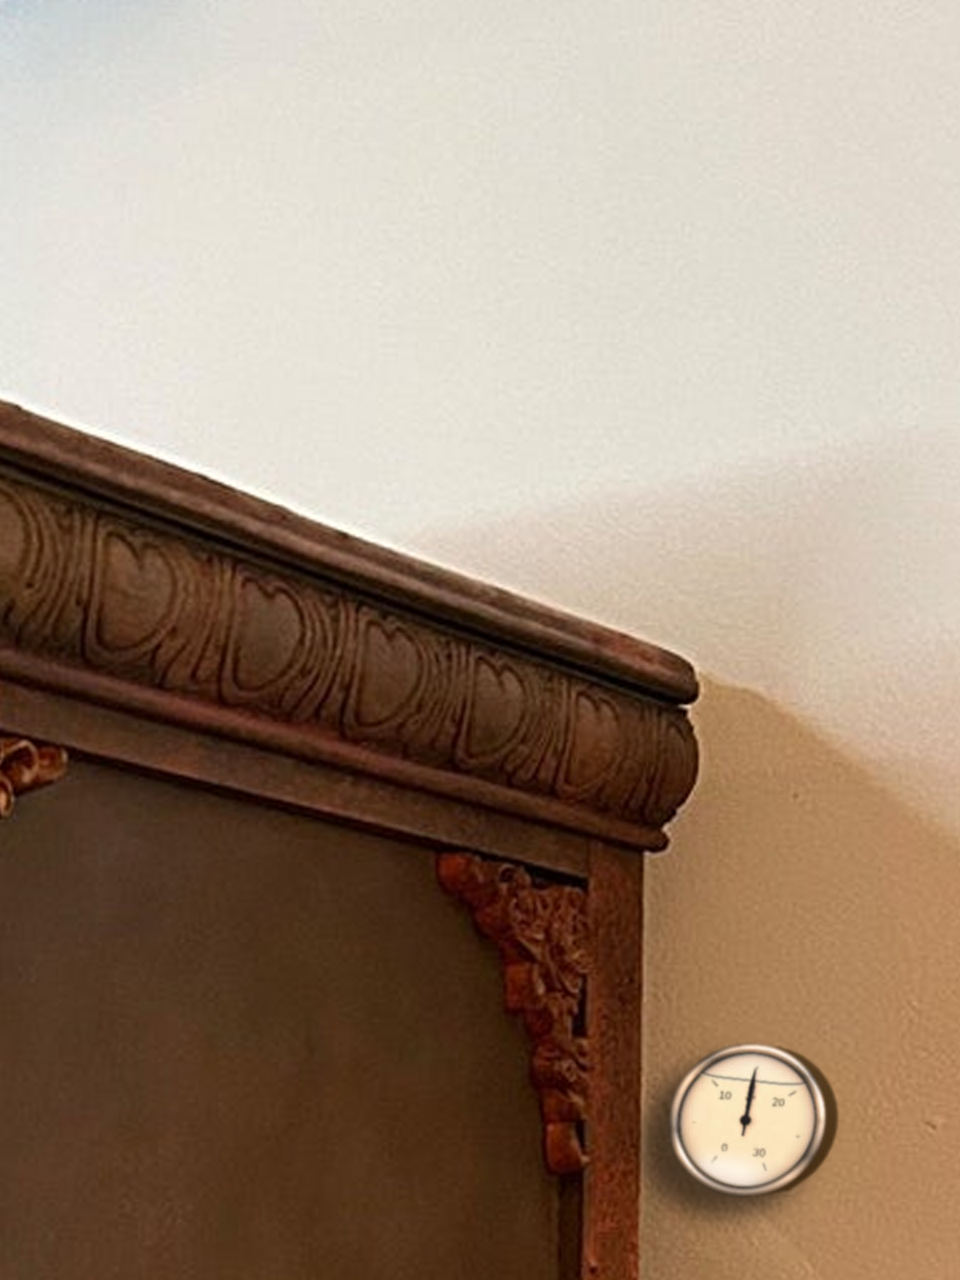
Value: 15
